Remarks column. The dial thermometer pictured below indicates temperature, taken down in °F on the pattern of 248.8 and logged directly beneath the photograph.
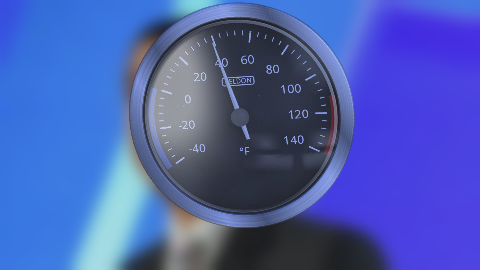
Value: 40
